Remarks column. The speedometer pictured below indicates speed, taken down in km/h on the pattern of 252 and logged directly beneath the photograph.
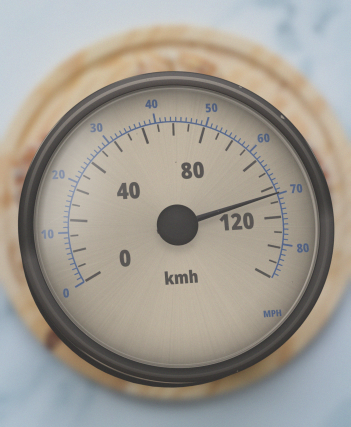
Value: 112.5
